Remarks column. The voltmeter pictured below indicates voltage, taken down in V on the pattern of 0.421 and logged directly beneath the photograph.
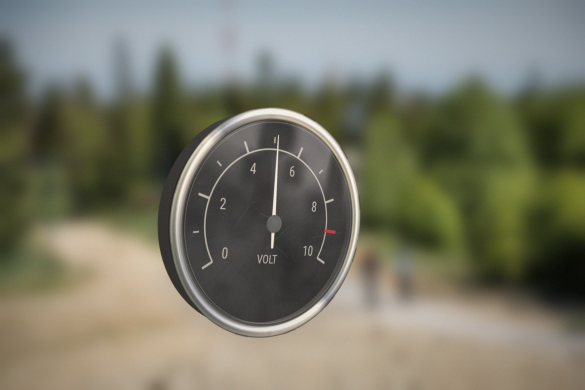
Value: 5
